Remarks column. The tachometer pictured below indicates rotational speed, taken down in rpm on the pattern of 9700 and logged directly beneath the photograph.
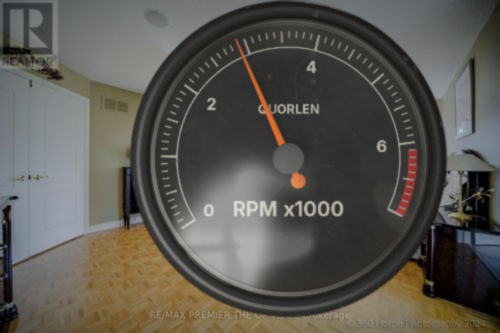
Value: 2900
